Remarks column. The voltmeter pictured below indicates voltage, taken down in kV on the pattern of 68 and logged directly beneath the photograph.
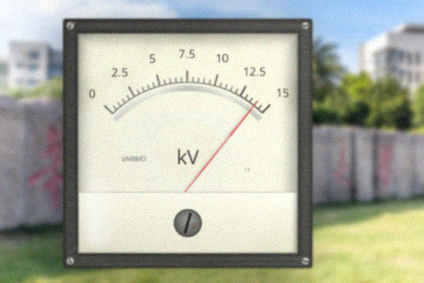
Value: 14
